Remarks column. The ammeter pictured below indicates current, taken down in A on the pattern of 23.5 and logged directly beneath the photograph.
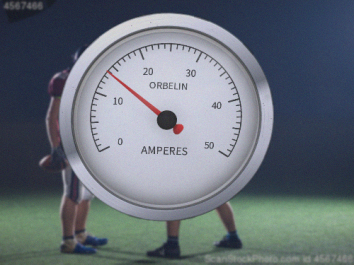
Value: 14
